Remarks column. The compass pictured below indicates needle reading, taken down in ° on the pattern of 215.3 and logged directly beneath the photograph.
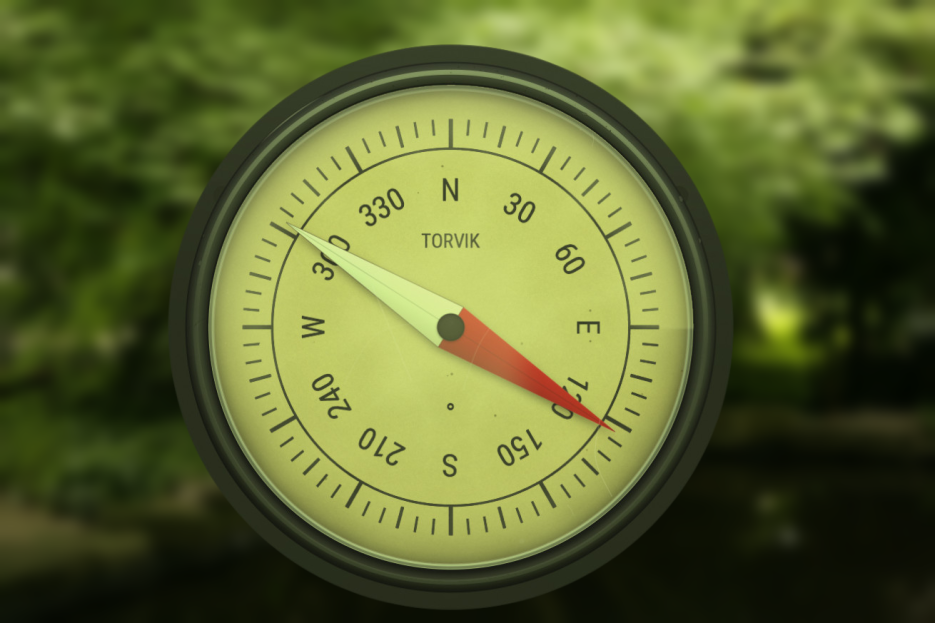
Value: 122.5
